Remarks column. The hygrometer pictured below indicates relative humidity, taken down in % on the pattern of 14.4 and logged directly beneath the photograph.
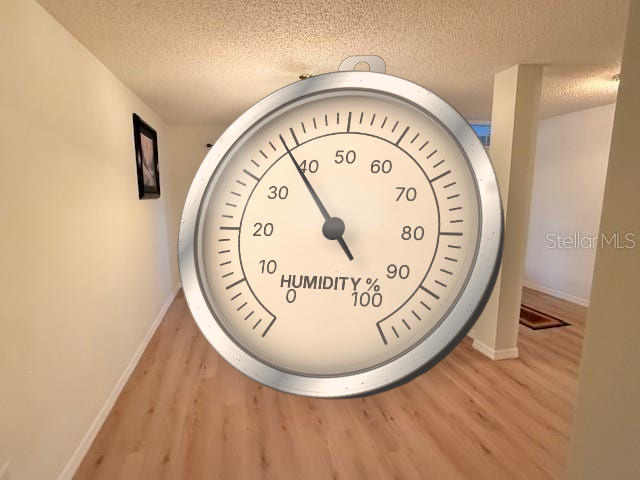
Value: 38
